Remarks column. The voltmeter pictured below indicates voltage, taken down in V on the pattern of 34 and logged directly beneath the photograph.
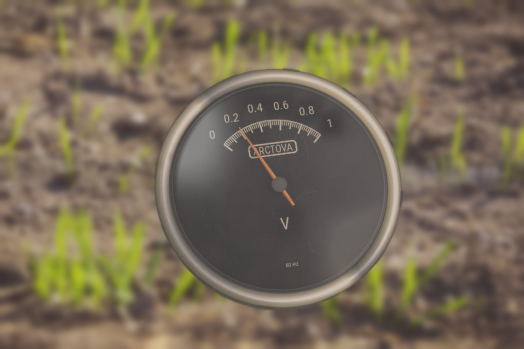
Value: 0.2
